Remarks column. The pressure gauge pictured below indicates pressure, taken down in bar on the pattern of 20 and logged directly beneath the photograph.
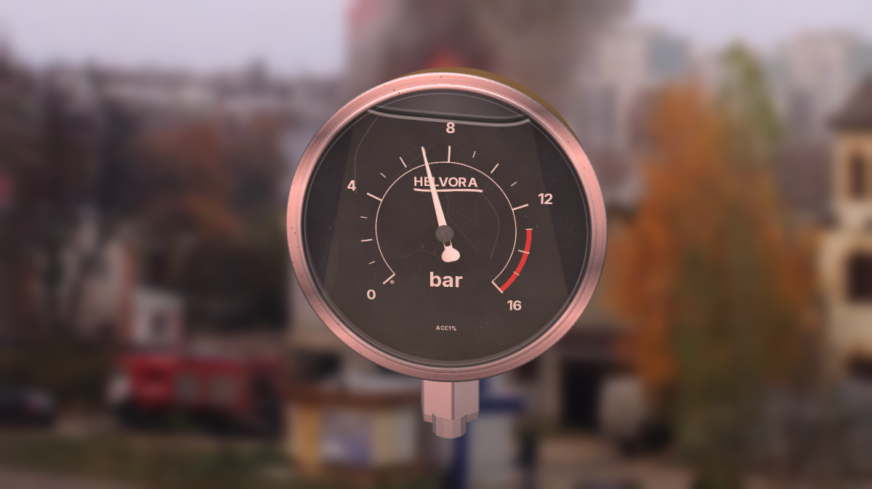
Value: 7
